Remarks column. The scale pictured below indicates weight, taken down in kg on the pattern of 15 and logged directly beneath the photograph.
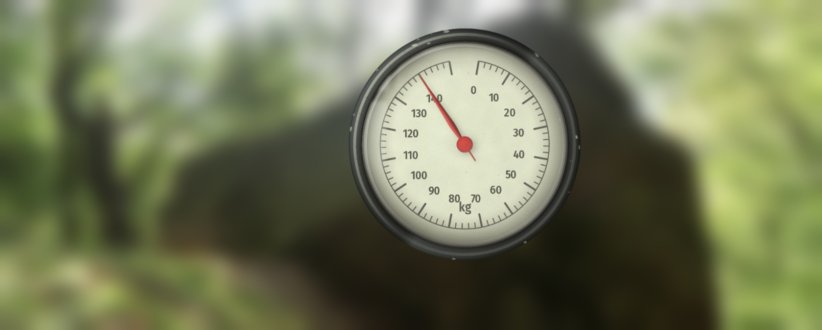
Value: 140
